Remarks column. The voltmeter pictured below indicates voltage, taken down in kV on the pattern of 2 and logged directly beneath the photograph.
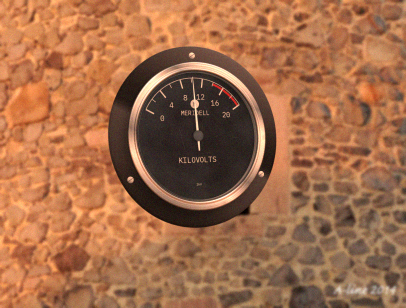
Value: 10
